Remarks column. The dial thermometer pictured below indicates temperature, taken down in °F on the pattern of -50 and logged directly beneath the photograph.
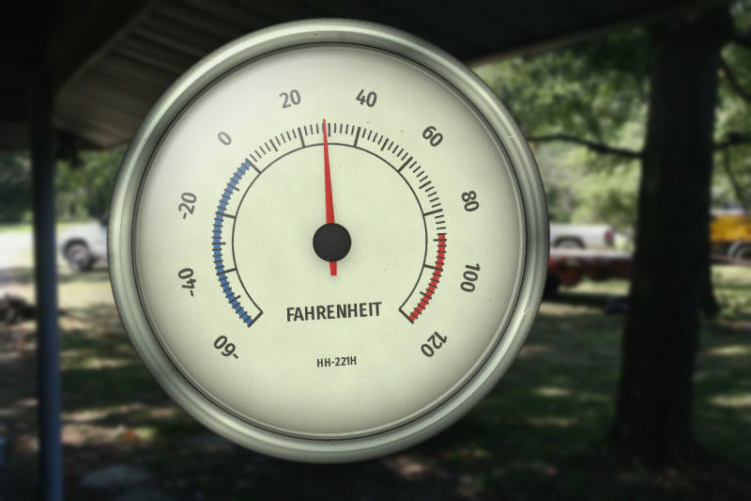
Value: 28
